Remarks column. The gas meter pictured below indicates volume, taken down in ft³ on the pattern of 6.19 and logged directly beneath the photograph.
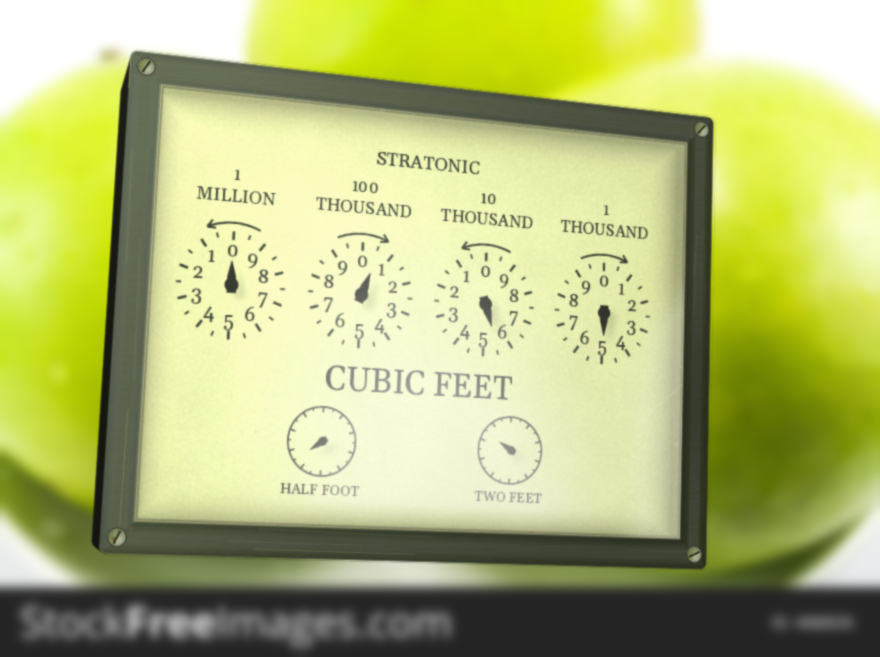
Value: 5500
